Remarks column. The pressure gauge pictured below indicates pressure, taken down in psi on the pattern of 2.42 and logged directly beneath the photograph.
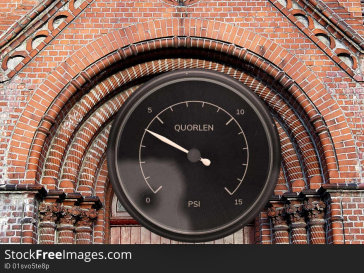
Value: 4
